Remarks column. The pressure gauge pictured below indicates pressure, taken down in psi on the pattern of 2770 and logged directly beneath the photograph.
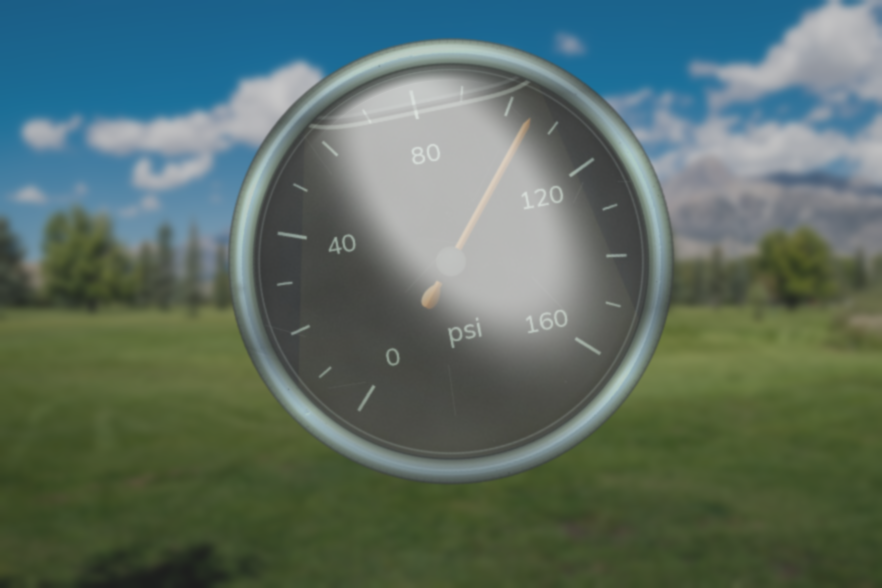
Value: 105
